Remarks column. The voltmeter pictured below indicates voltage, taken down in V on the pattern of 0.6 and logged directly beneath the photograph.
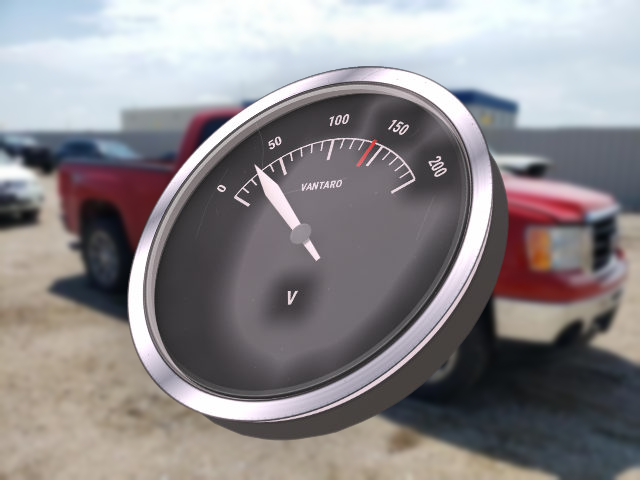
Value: 30
